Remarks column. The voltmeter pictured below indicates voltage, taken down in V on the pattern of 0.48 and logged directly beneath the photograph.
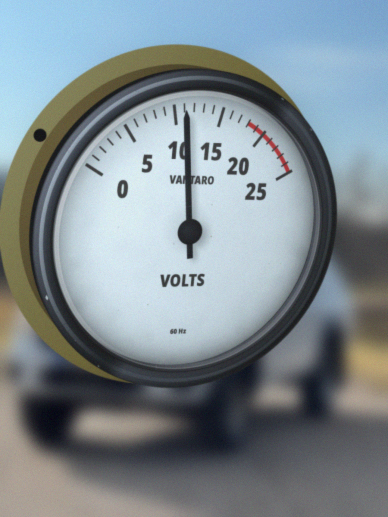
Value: 11
